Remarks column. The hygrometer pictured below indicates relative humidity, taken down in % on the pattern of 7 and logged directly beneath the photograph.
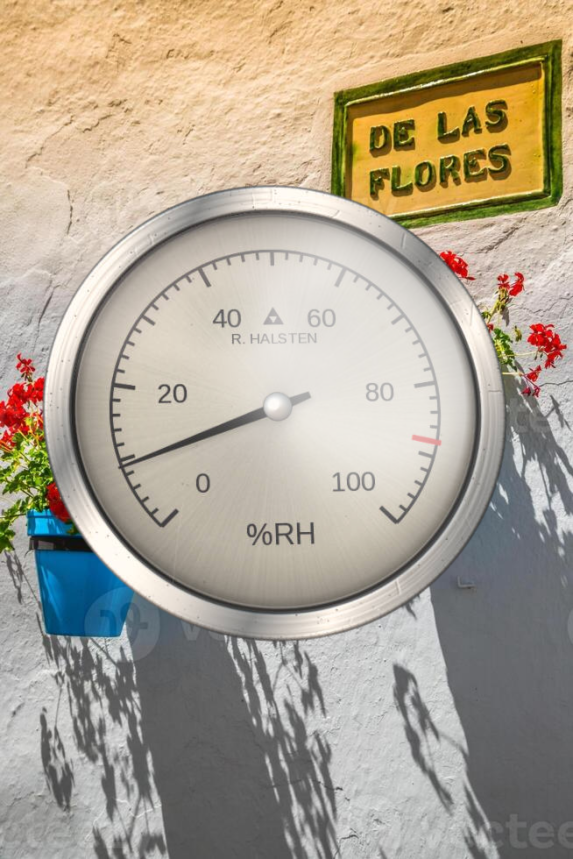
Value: 9
